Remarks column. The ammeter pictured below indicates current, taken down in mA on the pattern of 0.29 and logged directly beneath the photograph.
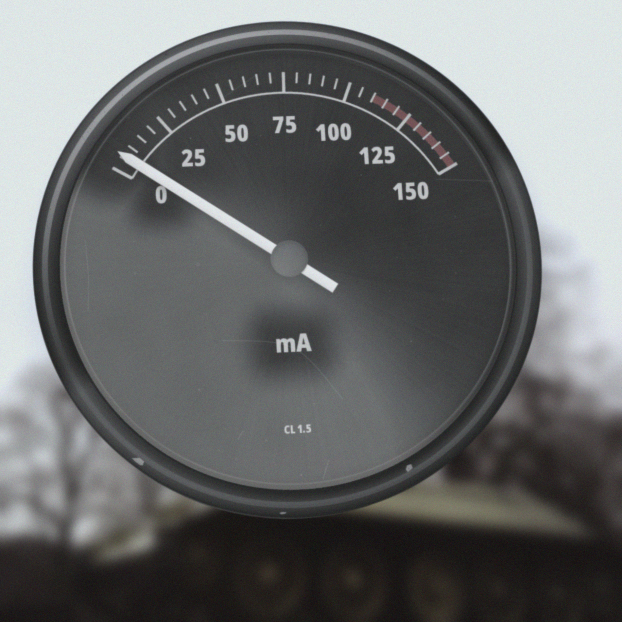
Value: 5
